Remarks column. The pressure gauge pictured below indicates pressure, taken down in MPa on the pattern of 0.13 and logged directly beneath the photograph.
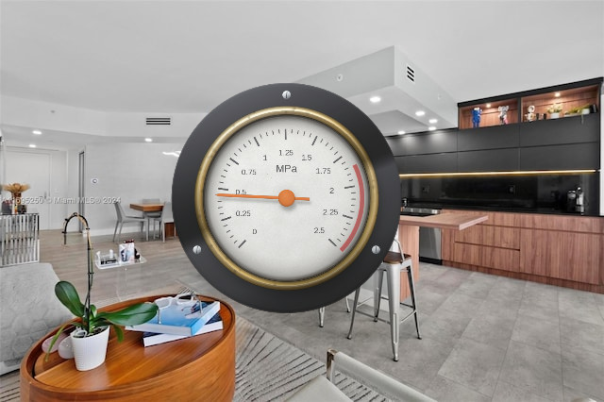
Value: 0.45
